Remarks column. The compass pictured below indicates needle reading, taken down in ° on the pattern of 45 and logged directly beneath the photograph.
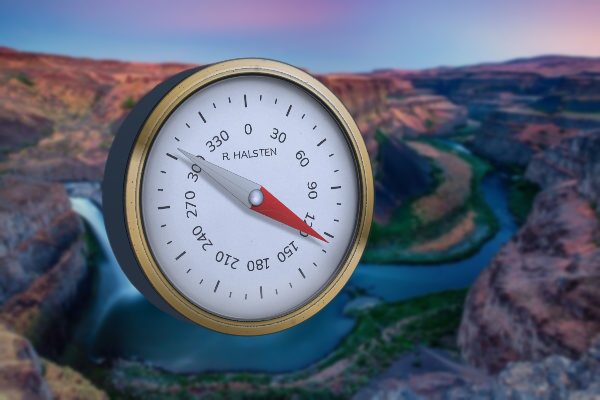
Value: 125
